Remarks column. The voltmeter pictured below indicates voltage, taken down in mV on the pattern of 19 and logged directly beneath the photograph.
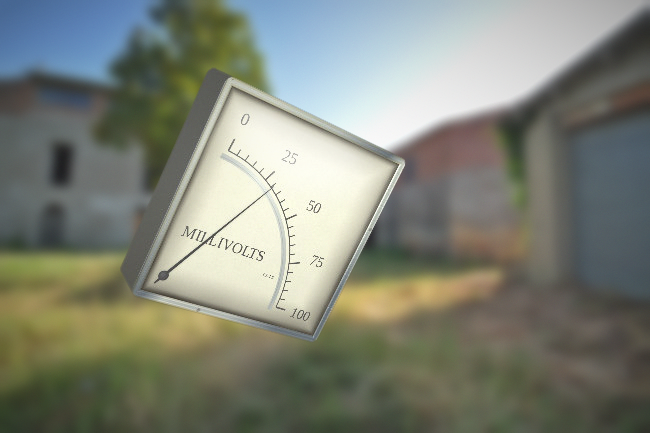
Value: 30
